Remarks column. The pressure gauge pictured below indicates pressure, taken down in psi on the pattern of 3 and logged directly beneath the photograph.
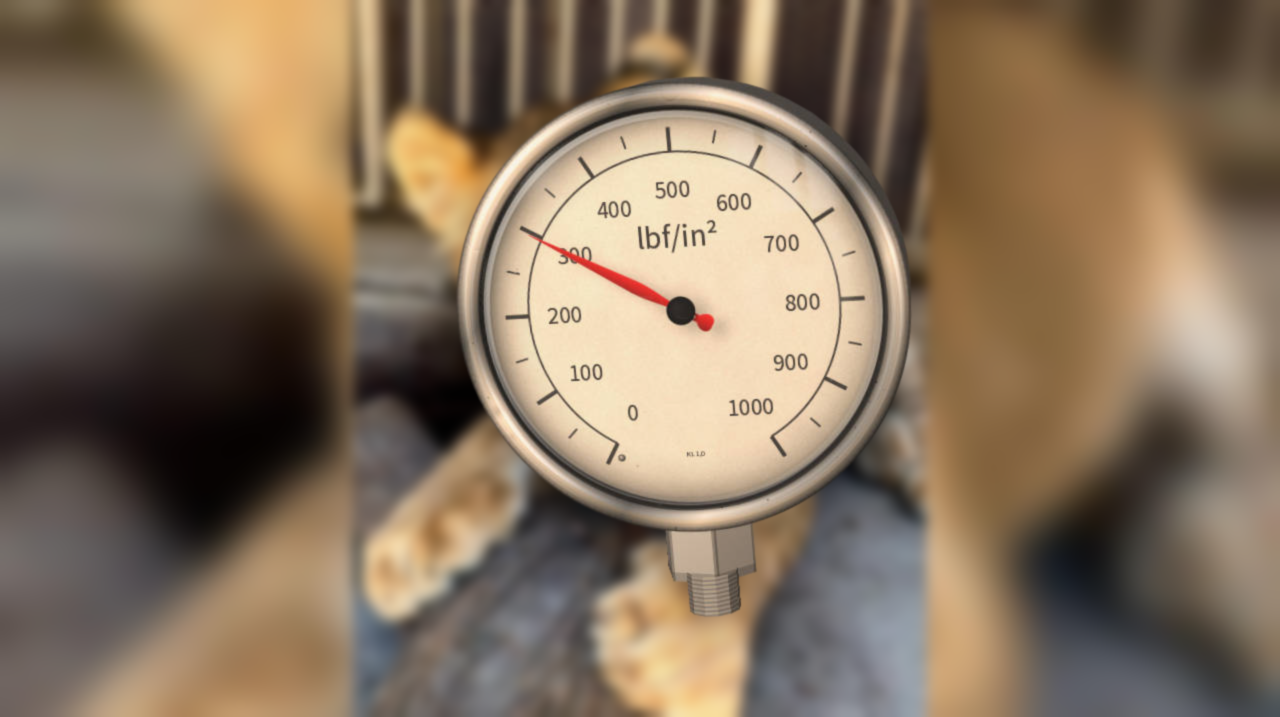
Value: 300
